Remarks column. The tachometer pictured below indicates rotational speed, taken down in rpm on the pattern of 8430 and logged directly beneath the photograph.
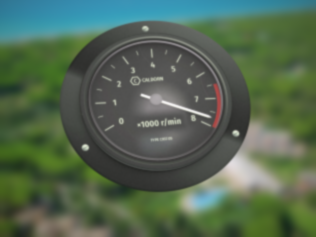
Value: 7750
